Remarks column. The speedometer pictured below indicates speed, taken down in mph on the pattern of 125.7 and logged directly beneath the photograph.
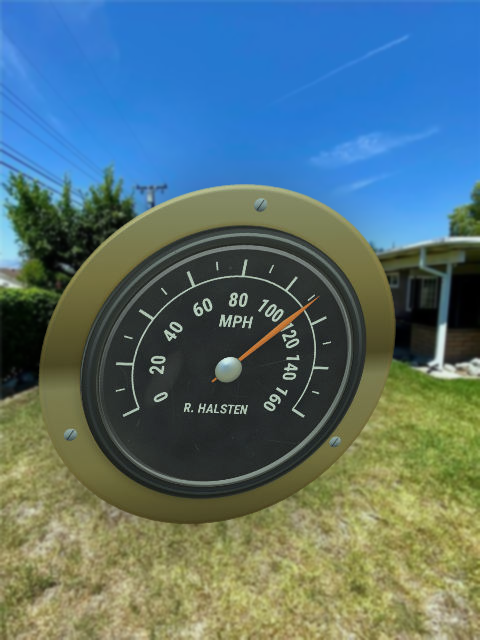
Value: 110
